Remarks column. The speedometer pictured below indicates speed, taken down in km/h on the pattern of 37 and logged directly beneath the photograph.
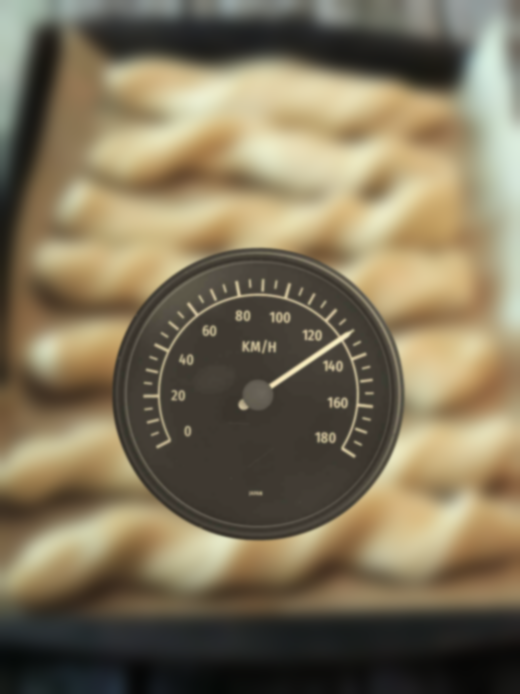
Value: 130
